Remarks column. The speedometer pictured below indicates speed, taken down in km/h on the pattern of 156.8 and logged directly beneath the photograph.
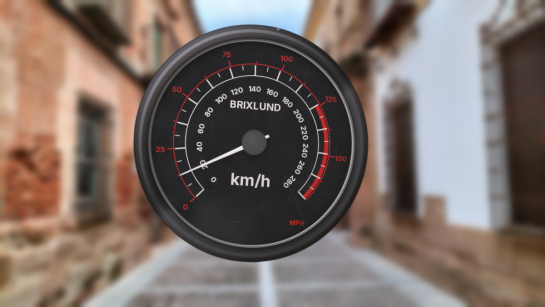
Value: 20
